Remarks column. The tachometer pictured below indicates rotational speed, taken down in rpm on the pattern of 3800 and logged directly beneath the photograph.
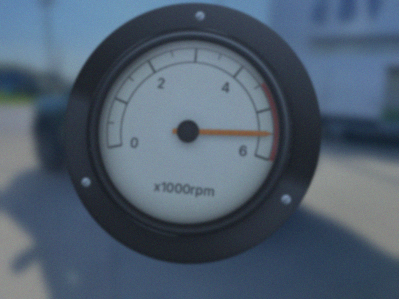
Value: 5500
